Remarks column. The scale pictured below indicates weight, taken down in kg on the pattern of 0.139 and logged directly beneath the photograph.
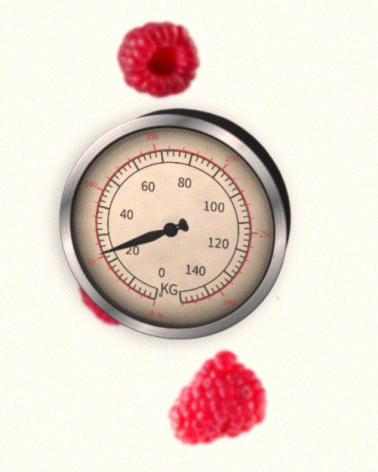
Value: 24
